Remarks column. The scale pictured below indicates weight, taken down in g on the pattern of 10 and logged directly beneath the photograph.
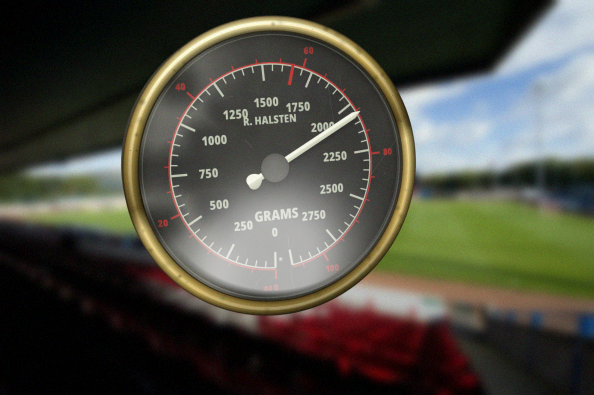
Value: 2050
